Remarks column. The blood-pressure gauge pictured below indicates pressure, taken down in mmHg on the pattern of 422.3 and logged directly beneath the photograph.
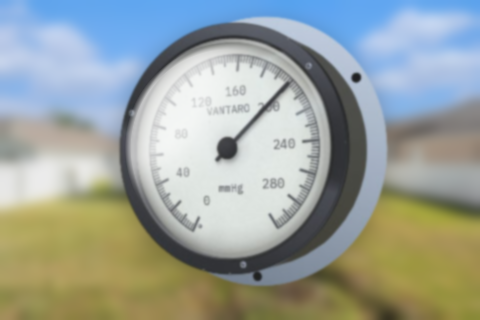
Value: 200
